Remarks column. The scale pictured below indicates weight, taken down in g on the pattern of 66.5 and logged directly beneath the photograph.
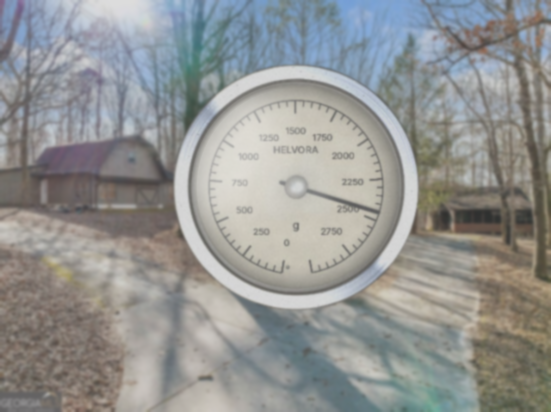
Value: 2450
